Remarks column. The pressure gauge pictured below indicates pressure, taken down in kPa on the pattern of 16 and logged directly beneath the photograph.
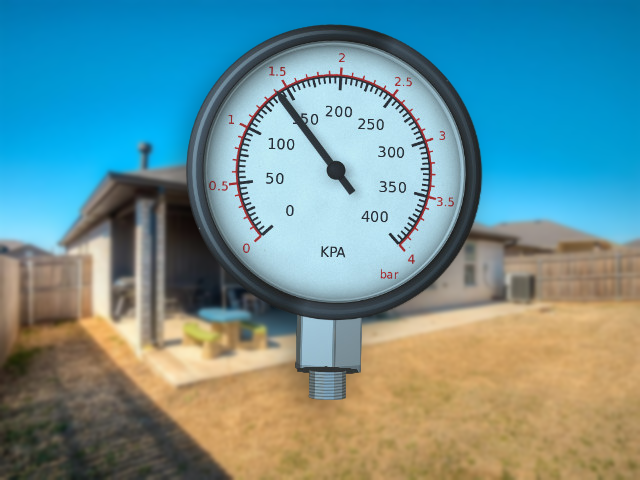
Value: 140
